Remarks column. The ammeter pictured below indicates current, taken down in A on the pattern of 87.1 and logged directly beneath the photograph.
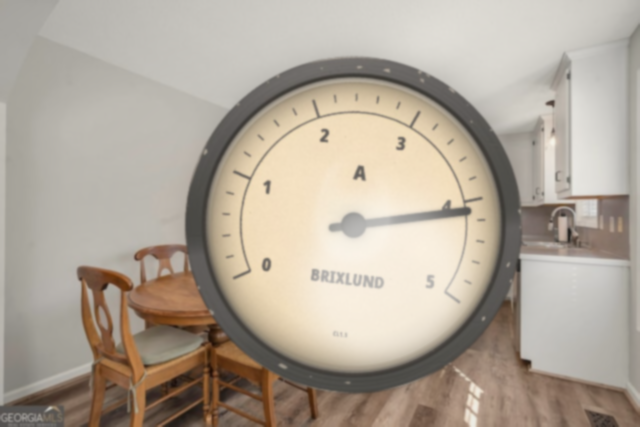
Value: 4.1
